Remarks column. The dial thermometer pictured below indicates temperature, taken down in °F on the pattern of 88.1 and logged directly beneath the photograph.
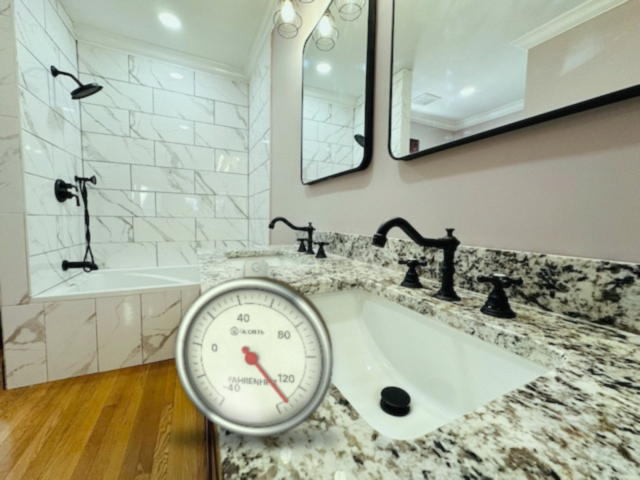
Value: 132
